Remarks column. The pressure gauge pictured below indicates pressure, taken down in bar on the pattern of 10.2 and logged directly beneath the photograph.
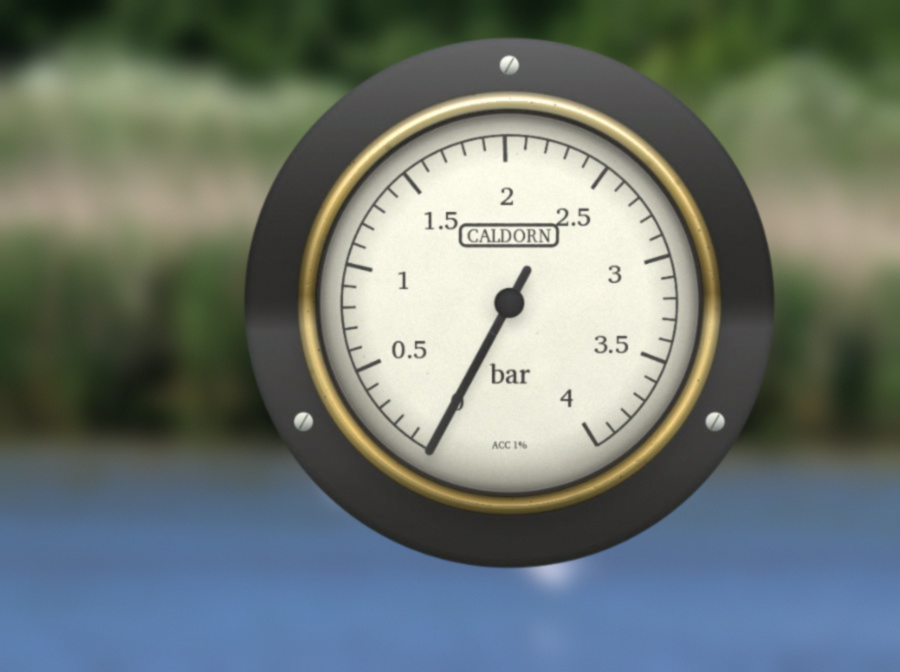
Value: 0
